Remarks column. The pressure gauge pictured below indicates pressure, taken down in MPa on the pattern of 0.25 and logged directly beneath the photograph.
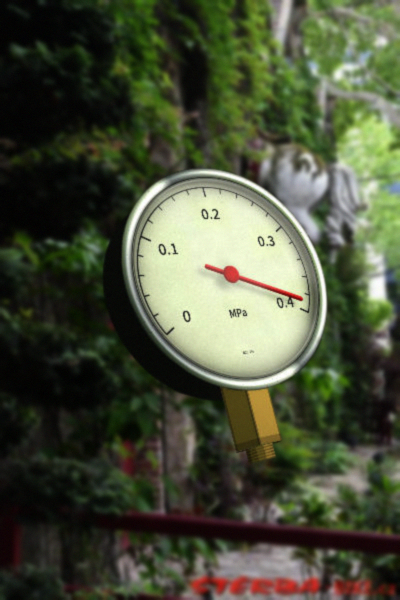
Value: 0.39
